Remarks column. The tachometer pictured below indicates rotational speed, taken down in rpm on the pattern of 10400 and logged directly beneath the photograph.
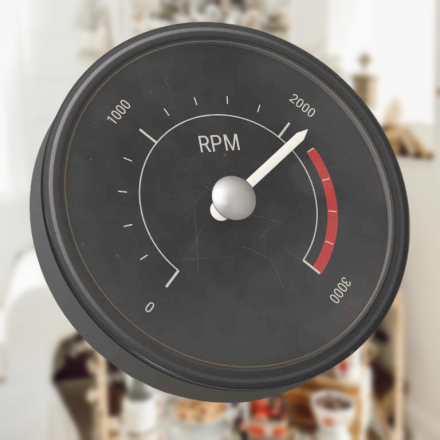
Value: 2100
